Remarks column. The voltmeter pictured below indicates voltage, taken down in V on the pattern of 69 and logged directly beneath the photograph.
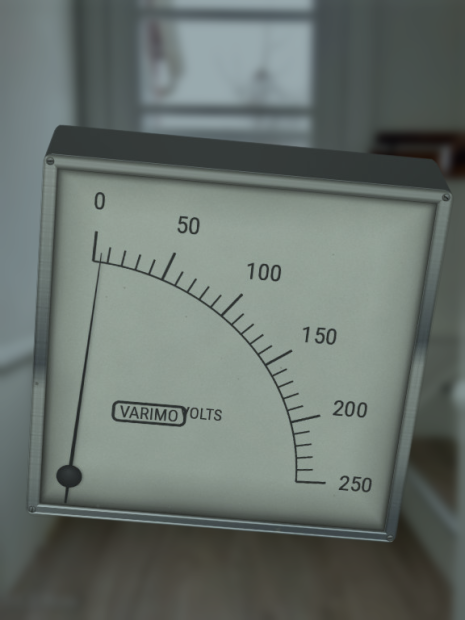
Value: 5
